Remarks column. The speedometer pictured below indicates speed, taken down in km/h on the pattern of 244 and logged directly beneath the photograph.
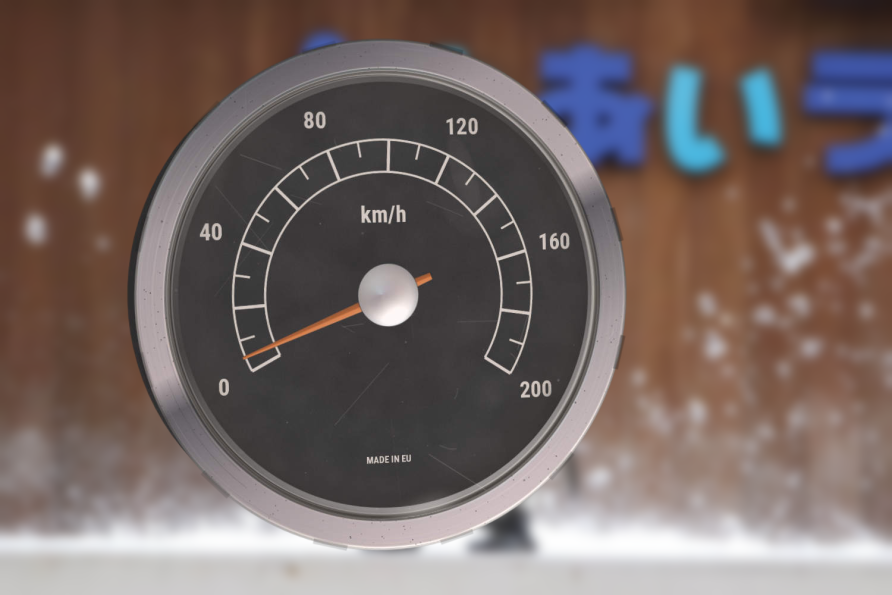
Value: 5
